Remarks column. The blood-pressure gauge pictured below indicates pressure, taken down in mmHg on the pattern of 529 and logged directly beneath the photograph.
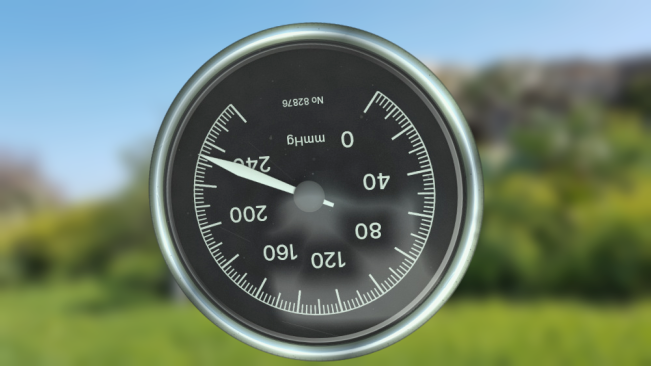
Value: 234
